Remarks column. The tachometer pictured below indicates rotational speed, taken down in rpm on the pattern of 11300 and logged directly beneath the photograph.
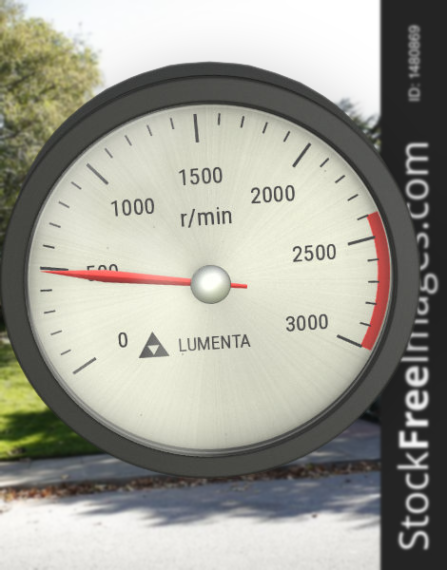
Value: 500
